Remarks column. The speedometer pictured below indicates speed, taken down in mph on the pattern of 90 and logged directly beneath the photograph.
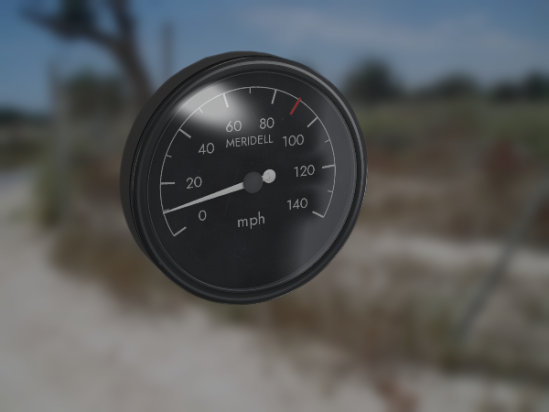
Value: 10
